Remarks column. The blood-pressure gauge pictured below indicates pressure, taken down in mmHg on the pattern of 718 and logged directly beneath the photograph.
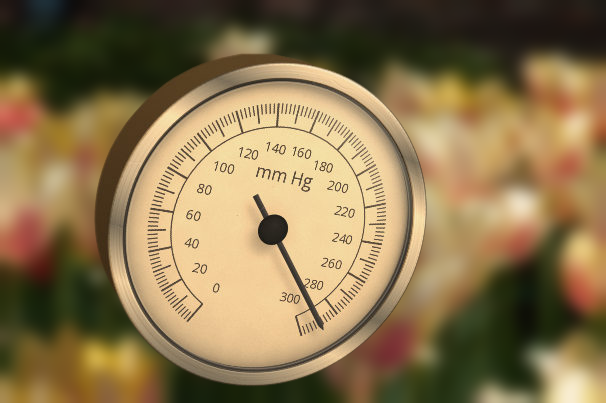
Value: 290
